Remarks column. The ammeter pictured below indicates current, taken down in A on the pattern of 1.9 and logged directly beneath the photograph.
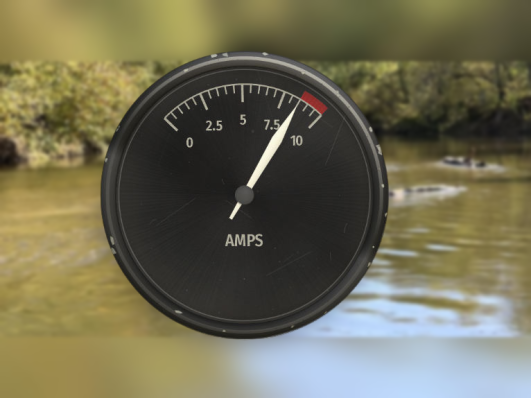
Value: 8.5
